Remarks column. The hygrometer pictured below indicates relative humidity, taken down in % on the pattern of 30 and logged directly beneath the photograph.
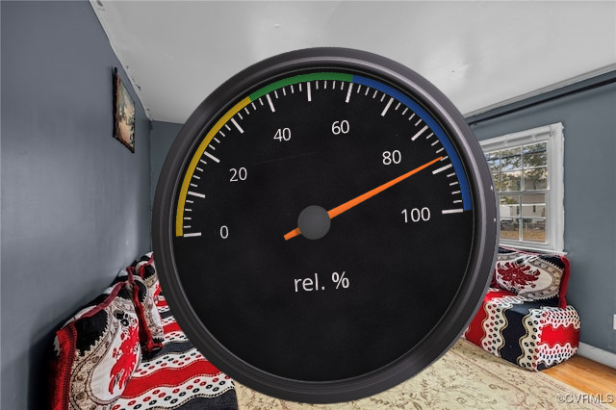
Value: 88
